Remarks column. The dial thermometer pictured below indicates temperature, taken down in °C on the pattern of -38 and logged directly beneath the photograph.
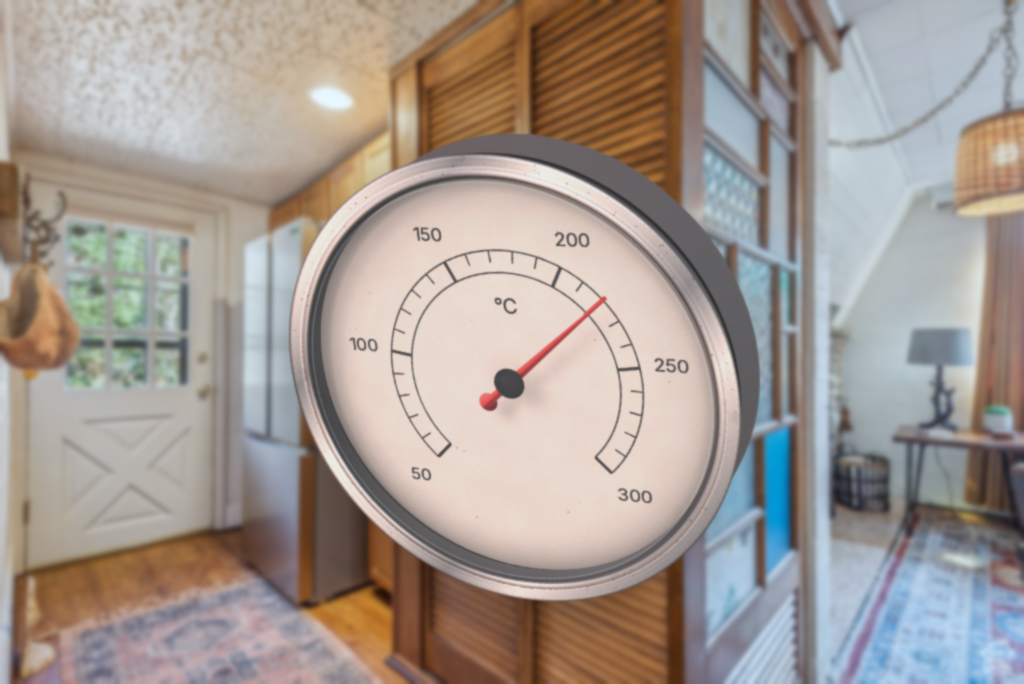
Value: 220
